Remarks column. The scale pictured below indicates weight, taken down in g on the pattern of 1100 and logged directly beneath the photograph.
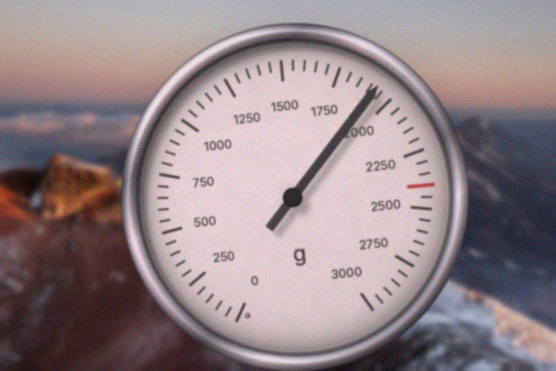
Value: 1925
